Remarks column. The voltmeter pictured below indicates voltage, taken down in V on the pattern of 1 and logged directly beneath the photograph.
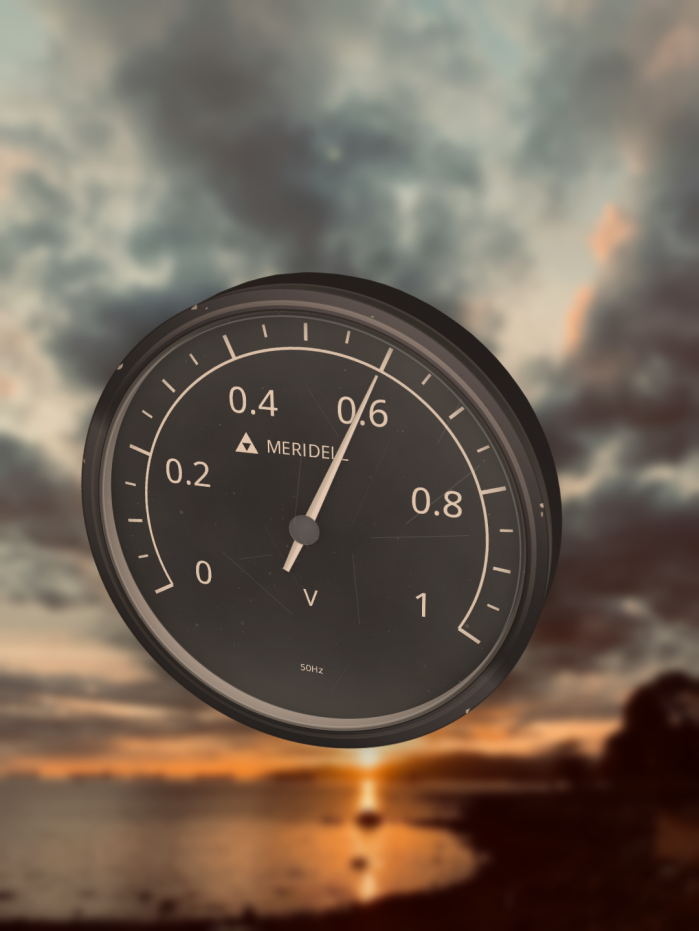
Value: 0.6
